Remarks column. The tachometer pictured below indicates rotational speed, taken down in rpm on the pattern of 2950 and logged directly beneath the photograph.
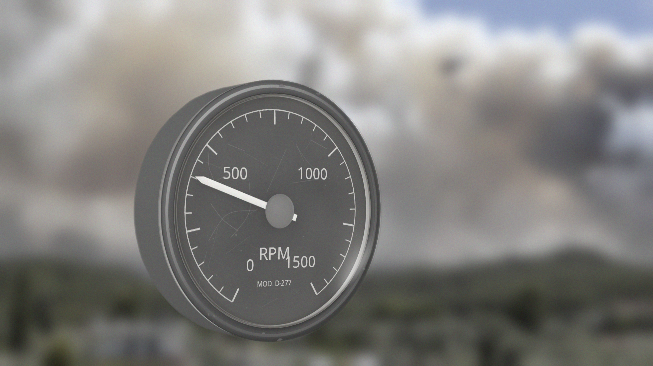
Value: 400
